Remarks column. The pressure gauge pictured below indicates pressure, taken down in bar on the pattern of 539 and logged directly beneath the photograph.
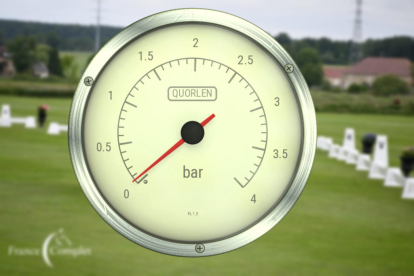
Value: 0.05
